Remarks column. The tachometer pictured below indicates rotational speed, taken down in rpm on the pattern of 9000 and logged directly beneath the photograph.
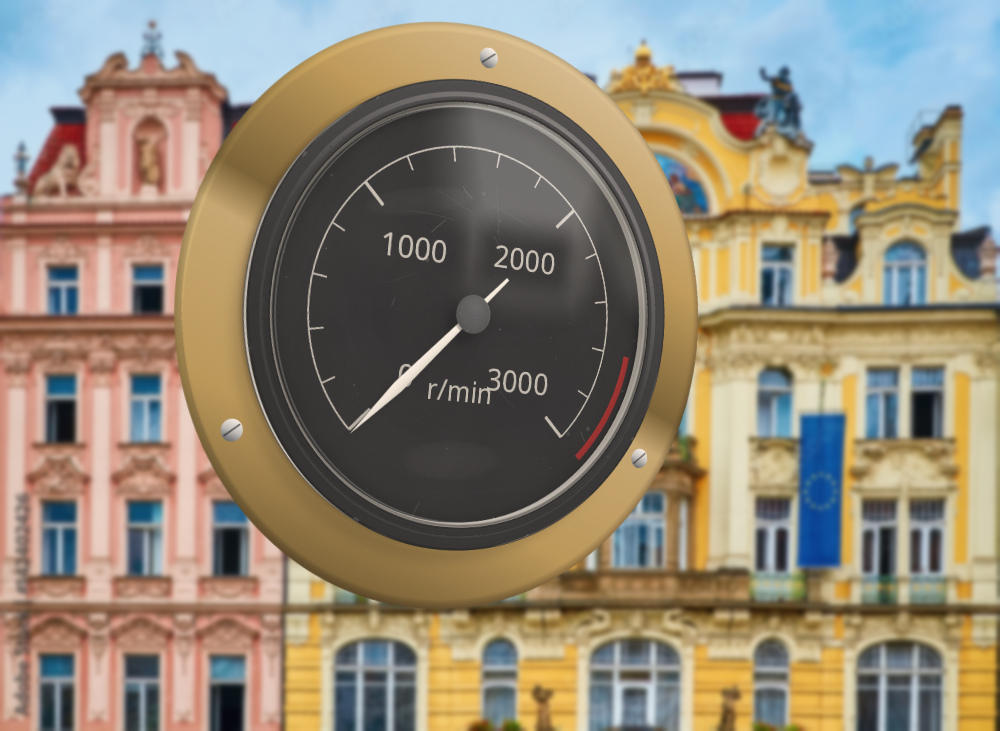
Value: 0
